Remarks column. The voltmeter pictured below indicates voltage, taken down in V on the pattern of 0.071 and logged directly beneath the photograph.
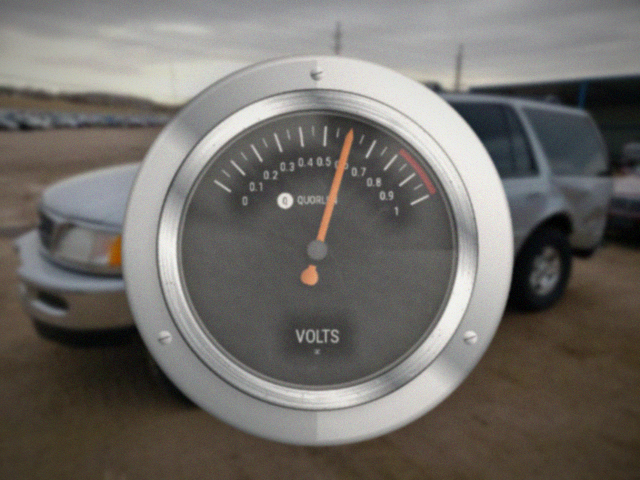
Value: 0.6
